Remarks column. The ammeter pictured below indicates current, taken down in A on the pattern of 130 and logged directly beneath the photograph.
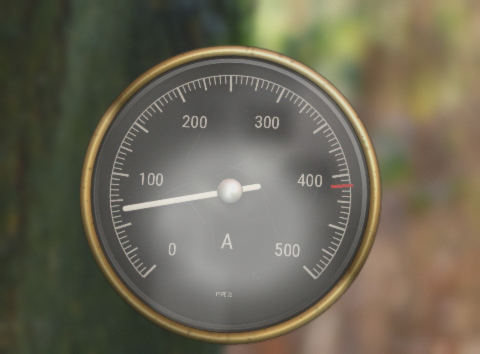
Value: 65
